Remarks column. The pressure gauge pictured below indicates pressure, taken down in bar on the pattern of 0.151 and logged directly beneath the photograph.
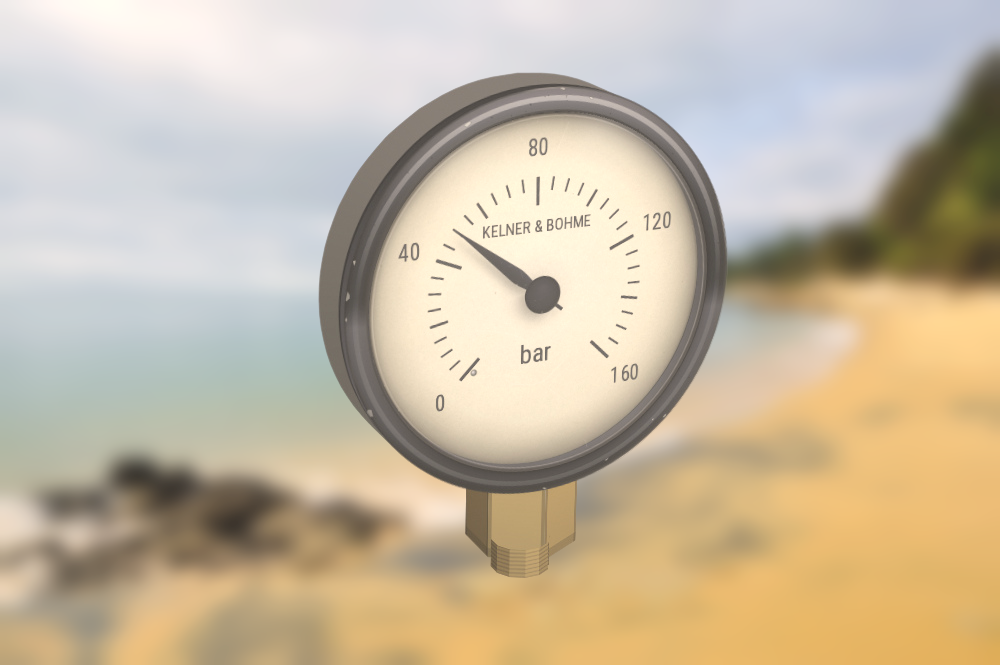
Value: 50
